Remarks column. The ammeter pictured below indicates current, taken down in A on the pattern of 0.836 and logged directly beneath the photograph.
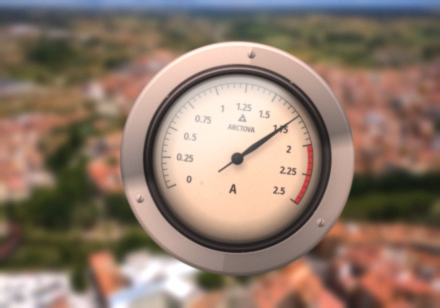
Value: 1.75
